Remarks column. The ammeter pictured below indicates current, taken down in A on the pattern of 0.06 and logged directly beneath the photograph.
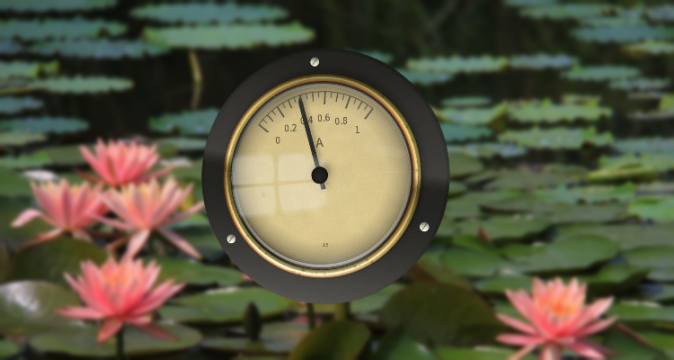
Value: 0.4
